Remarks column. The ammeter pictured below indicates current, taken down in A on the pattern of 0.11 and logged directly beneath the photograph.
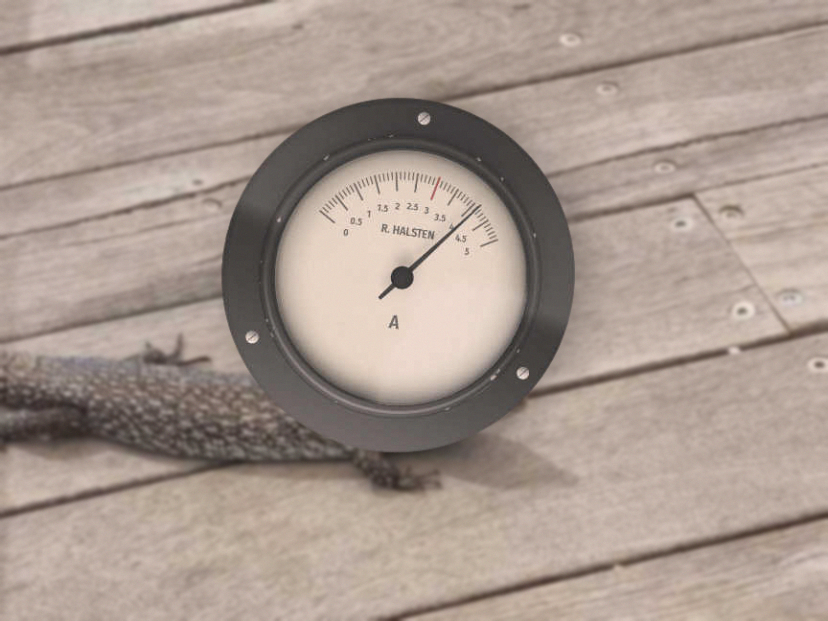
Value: 4.1
